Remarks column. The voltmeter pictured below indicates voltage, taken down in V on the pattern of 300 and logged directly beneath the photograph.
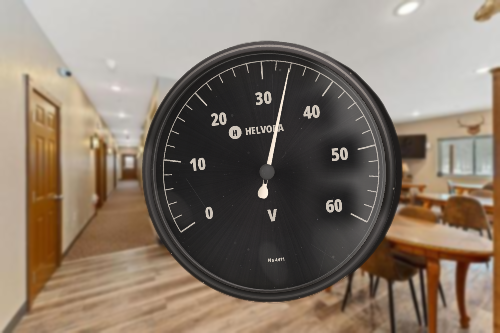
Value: 34
